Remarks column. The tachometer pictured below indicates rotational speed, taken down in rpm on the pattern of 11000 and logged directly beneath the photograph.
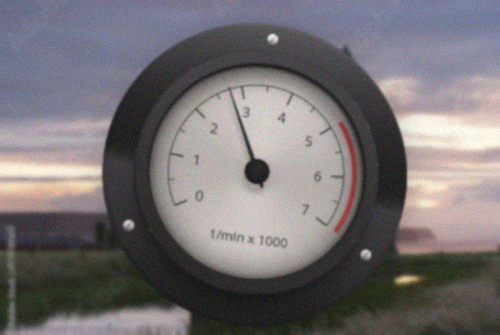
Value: 2750
